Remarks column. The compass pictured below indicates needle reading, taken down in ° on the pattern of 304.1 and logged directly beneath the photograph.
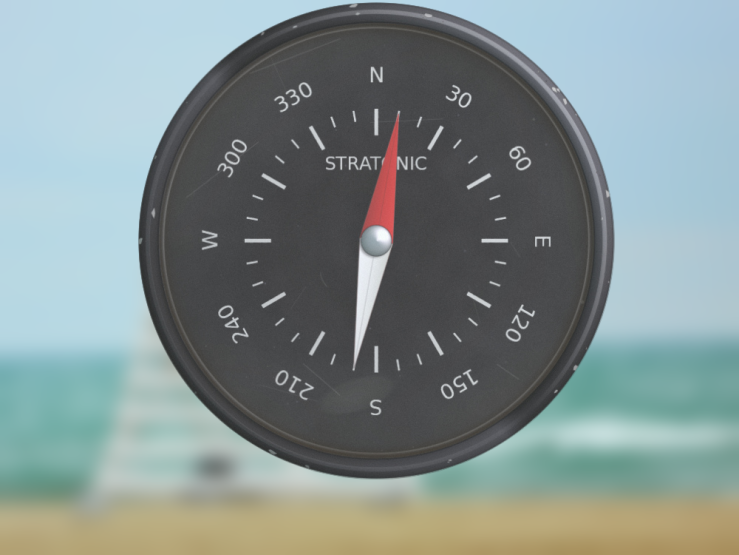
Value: 10
